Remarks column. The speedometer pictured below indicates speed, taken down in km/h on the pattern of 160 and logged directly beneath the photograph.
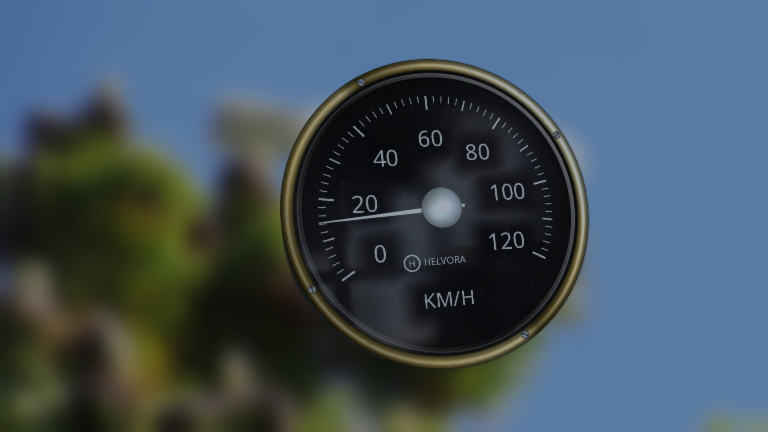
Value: 14
